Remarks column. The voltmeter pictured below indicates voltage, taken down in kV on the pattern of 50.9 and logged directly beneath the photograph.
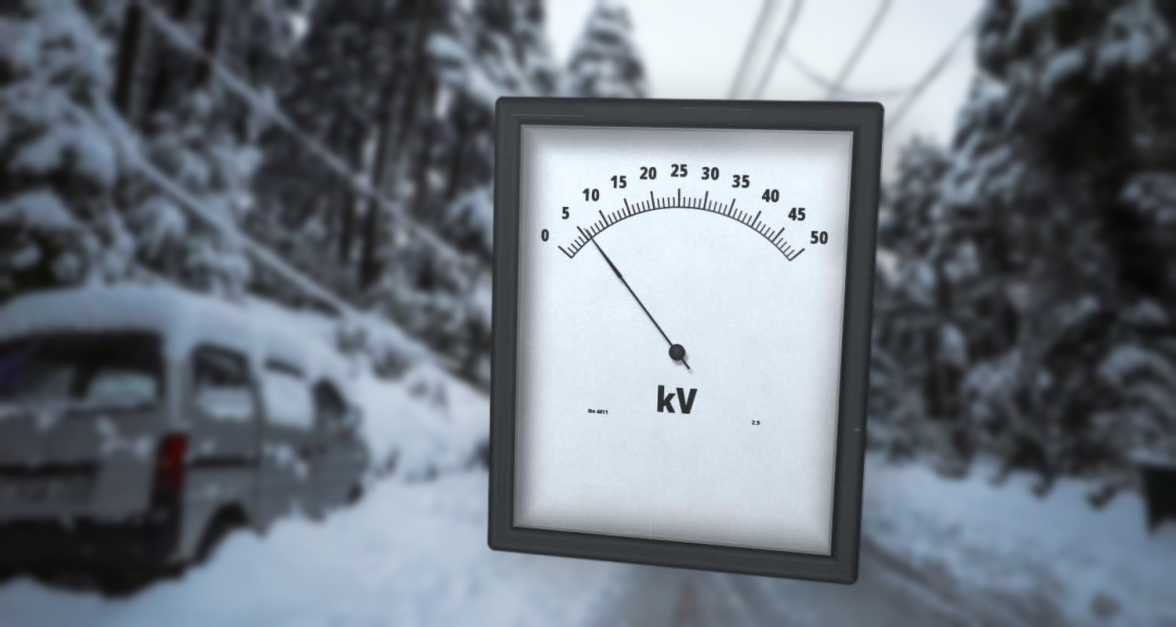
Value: 6
